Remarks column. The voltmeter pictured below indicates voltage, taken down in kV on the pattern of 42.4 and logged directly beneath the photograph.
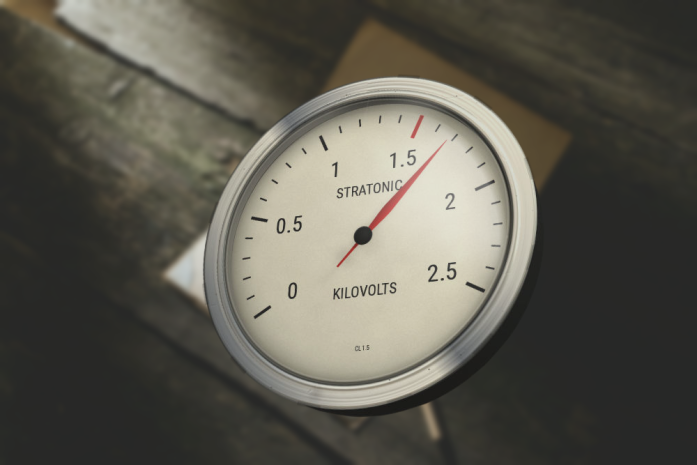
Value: 1.7
